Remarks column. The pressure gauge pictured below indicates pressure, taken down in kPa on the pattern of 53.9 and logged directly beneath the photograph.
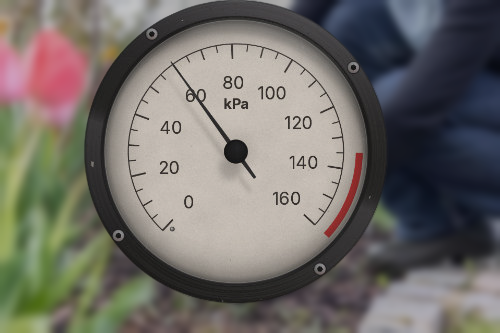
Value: 60
